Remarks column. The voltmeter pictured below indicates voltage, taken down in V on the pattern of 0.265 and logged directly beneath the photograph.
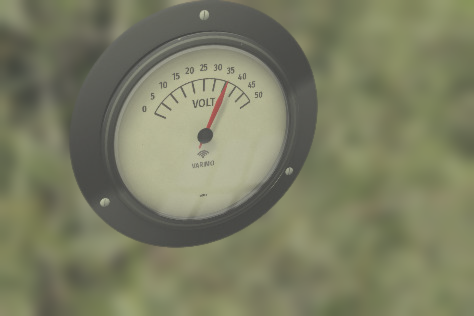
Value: 35
